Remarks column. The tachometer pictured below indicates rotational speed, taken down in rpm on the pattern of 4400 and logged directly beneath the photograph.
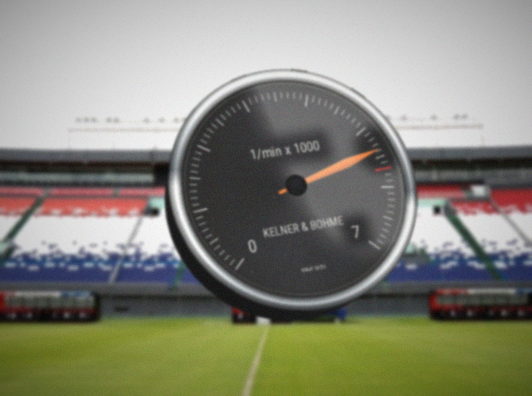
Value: 5400
